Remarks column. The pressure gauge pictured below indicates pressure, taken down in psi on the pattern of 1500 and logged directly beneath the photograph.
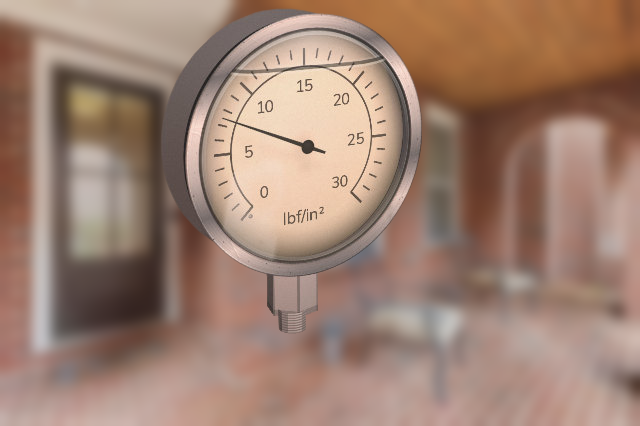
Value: 7.5
